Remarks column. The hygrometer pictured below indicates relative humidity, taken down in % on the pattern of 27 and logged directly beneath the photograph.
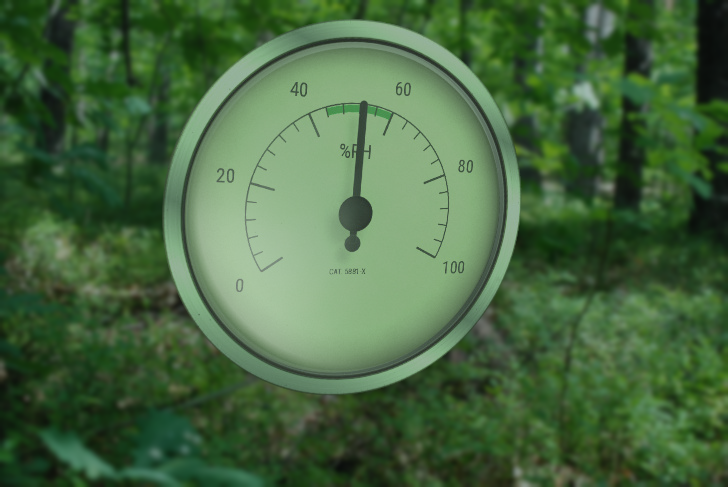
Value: 52
